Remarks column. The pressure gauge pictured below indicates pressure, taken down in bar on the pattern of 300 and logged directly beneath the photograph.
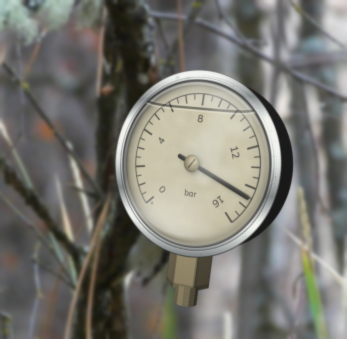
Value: 14.5
